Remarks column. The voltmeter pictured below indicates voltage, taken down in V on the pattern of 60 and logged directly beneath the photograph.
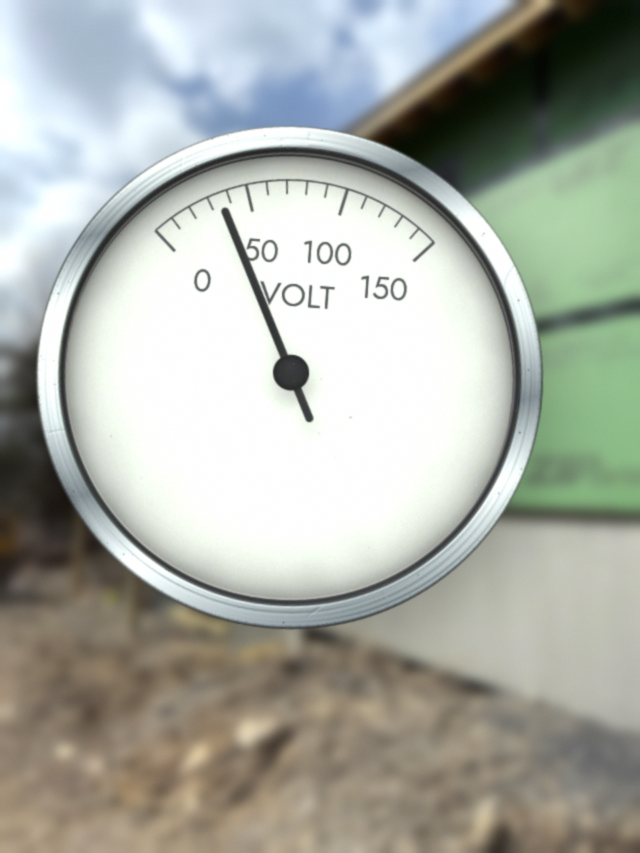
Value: 35
